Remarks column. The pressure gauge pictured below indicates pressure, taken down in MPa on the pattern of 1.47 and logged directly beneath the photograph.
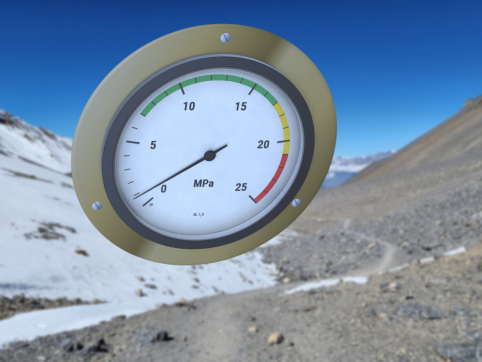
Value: 1
